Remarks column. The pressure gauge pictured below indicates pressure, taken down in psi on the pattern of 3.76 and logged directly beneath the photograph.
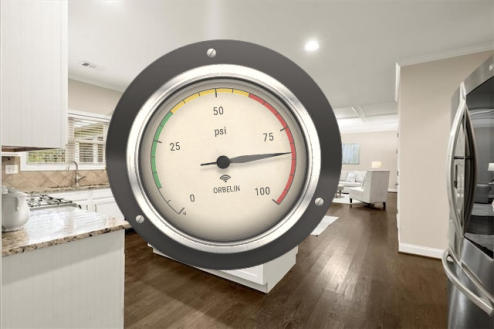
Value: 82.5
